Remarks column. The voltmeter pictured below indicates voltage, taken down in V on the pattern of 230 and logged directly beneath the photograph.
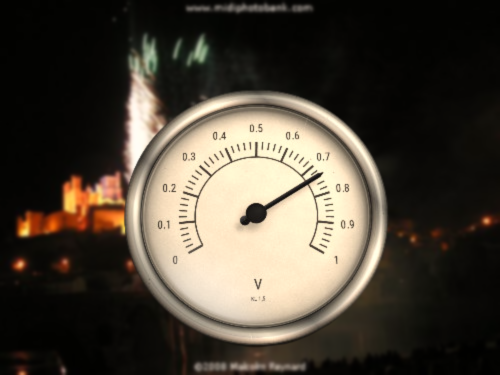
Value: 0.74
